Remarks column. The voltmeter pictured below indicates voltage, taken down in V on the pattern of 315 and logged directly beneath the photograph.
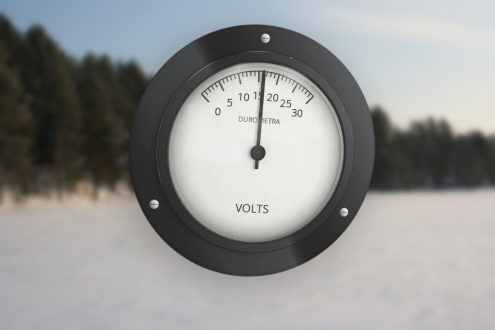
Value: 16
